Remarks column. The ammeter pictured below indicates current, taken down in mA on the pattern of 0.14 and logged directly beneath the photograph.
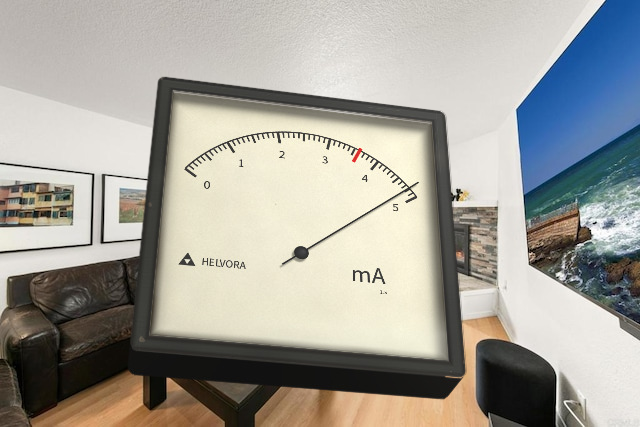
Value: 4.8
